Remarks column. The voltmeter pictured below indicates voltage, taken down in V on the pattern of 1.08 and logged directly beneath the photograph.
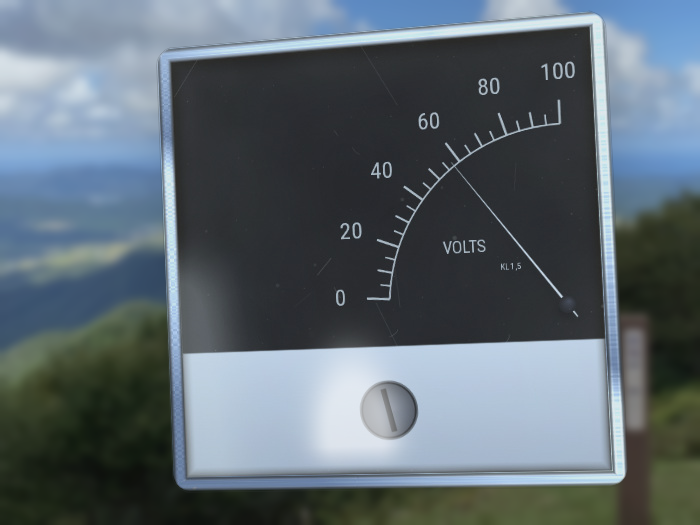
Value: 57.5
